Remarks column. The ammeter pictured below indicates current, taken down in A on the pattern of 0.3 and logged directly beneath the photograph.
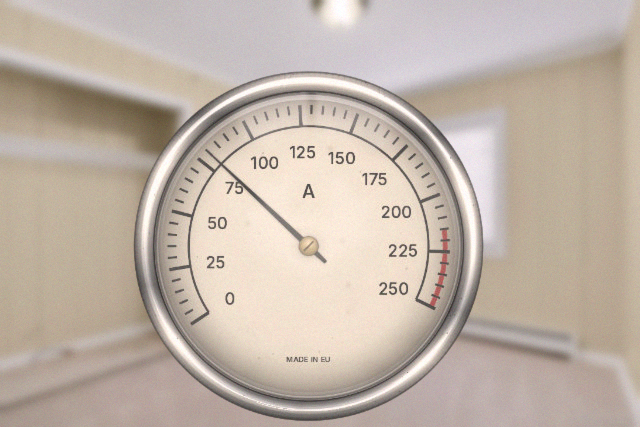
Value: 80
